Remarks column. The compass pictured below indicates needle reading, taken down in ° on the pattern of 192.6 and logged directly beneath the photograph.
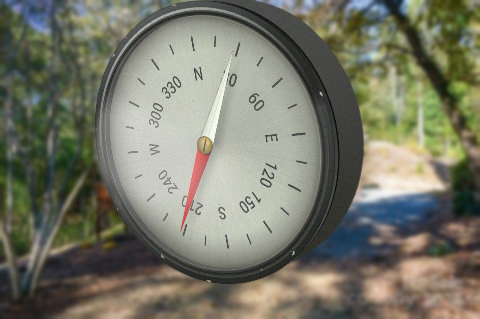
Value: 210
